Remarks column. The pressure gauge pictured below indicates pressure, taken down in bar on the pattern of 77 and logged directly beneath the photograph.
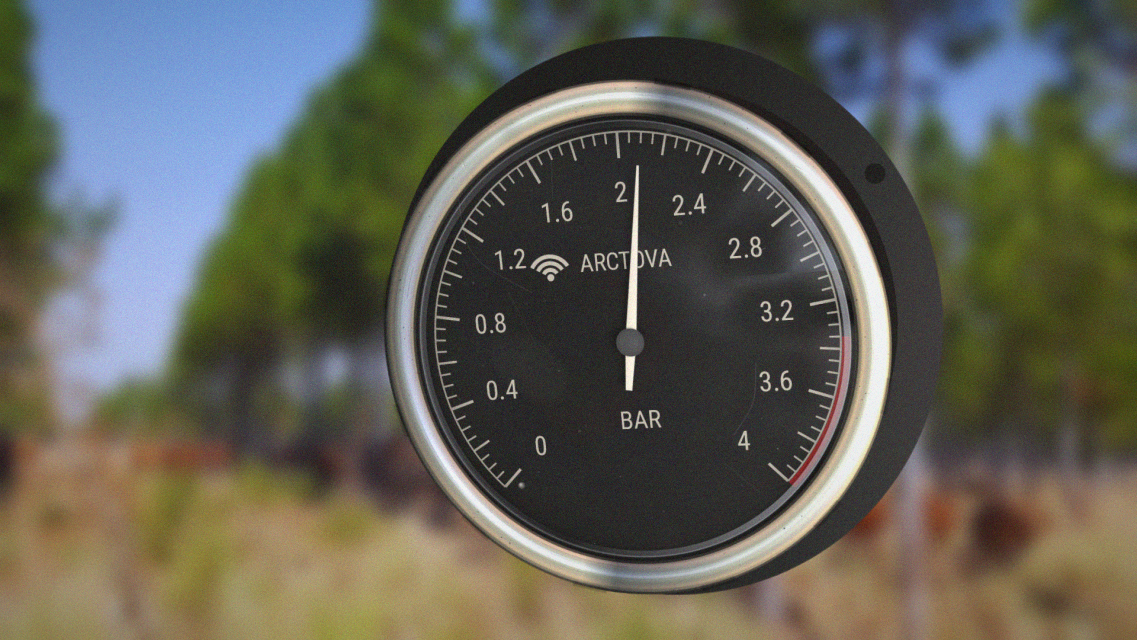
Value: 2.1
